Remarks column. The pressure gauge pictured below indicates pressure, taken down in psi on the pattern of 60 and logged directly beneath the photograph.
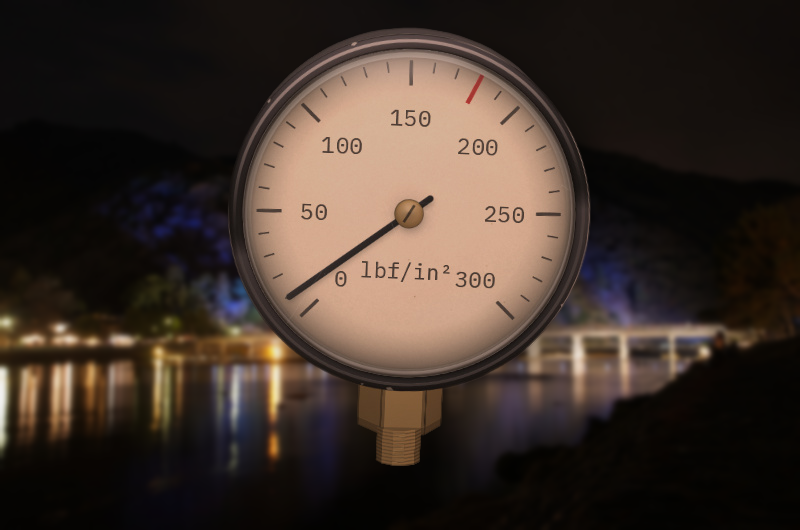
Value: 10
